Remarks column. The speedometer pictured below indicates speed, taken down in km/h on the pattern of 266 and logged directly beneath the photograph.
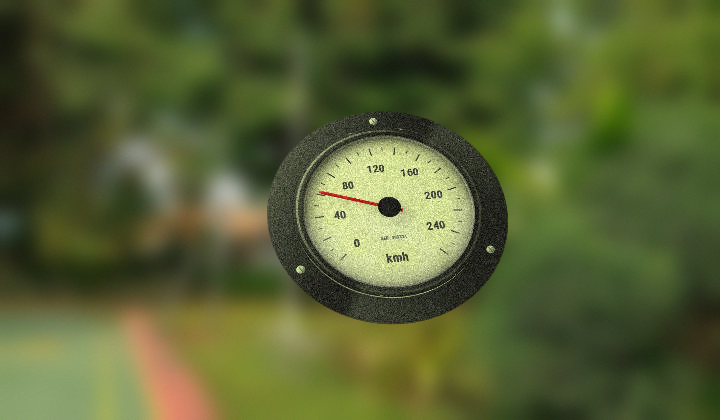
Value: 60
